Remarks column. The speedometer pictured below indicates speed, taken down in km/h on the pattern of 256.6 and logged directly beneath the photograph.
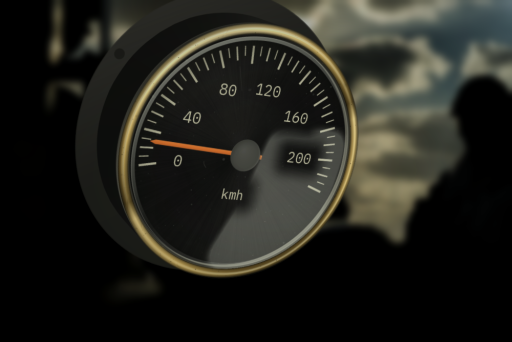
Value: 15
